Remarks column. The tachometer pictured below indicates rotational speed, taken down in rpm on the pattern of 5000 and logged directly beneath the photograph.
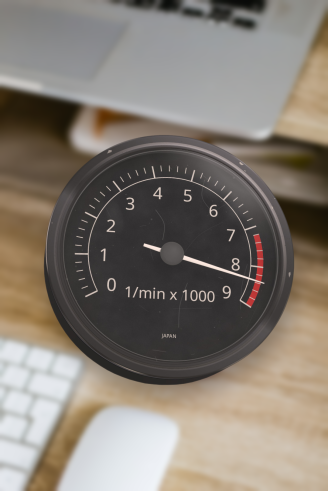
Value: 8400
